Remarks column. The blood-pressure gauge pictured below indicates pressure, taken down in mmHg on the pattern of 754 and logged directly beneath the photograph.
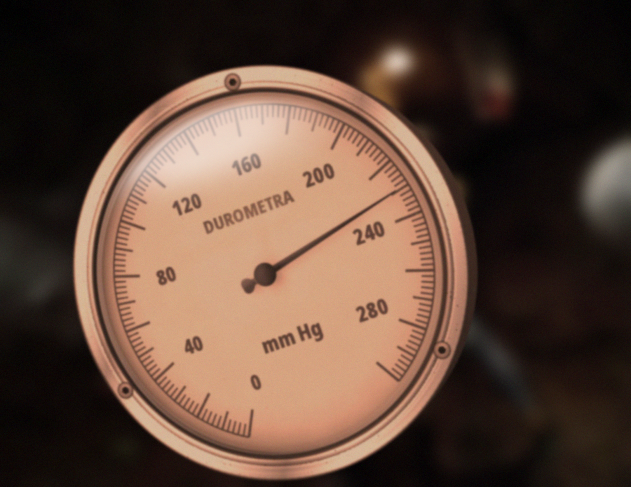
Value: 230
